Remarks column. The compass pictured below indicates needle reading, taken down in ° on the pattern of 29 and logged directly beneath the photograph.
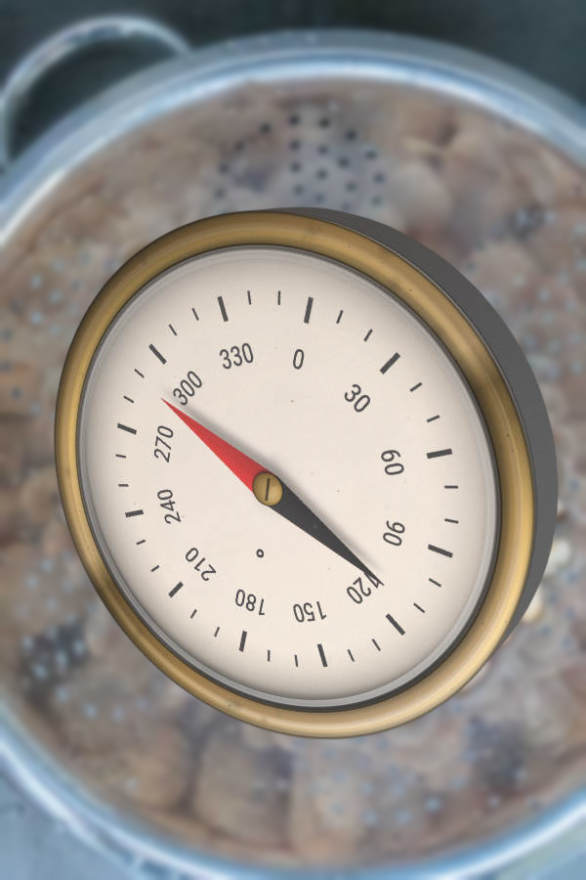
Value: 290
